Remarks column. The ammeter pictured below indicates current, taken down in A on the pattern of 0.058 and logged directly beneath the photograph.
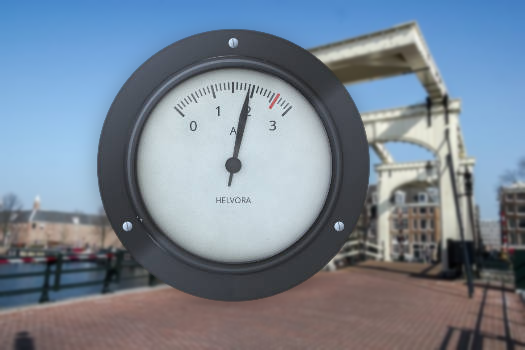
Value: 1.9
